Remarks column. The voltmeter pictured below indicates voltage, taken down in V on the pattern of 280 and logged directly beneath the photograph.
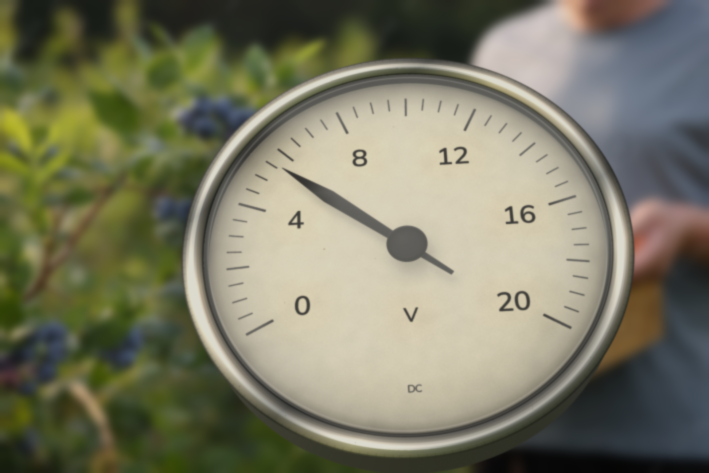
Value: 5.5
